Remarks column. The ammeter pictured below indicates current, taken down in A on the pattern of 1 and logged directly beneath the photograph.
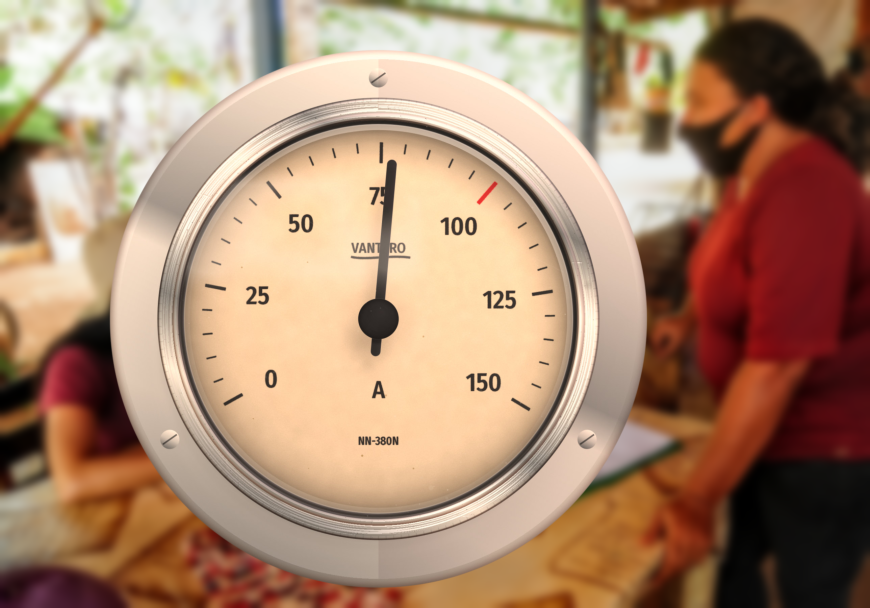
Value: 77.5
